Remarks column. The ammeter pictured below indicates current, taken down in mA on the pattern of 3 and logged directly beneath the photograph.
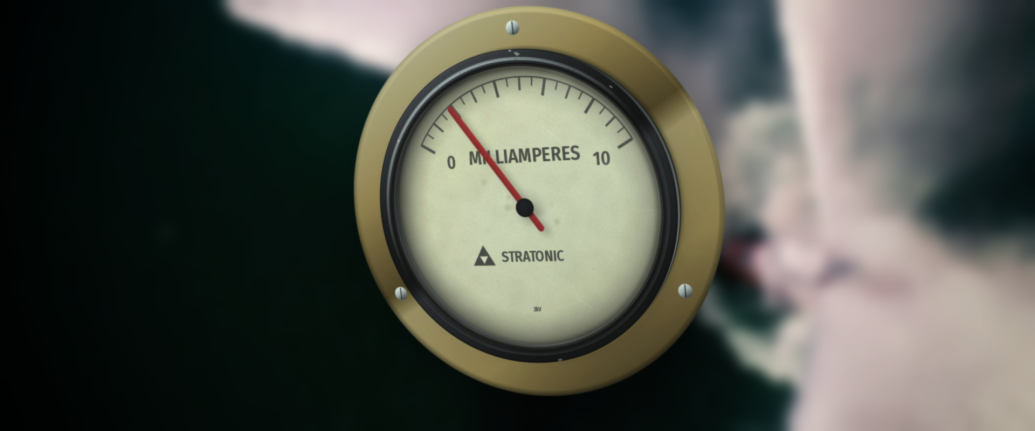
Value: 2
